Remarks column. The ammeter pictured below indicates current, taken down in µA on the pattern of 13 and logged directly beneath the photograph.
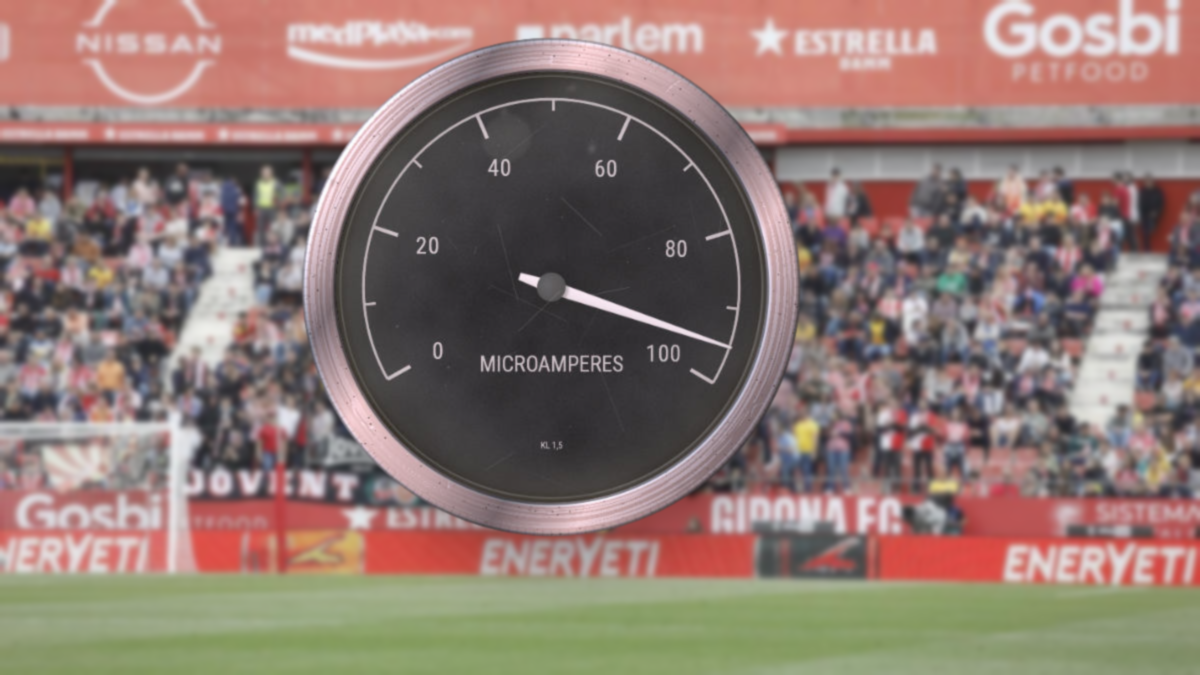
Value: 95
